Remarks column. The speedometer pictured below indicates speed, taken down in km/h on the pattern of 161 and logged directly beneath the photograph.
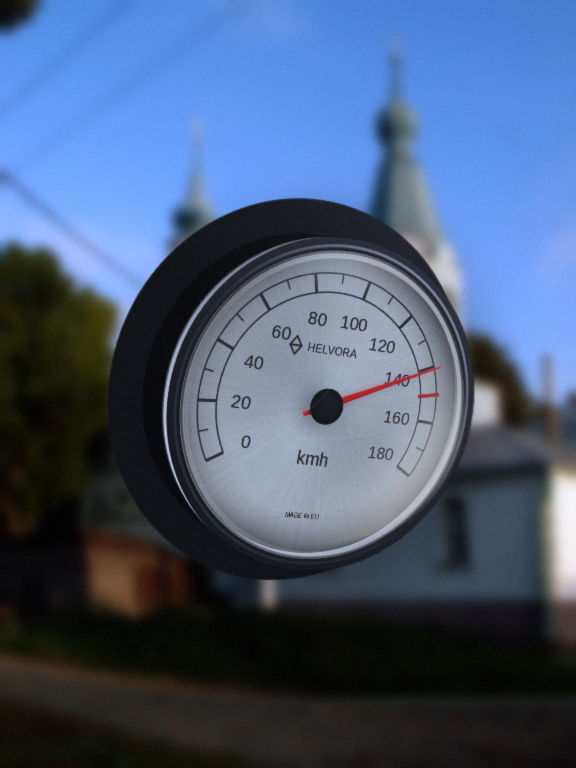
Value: 140
